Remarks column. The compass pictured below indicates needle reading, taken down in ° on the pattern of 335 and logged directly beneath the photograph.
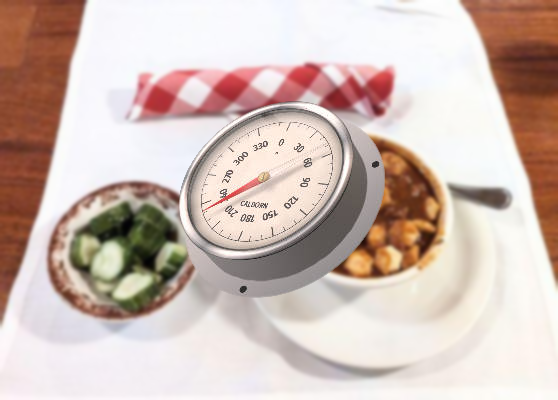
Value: 230
